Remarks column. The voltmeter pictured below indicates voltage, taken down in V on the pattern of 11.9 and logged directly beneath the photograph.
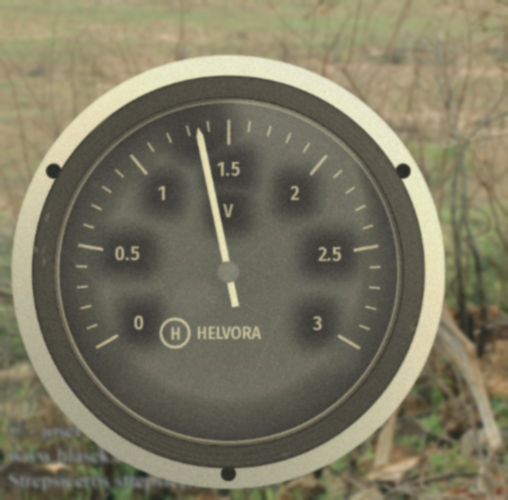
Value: 1.35
